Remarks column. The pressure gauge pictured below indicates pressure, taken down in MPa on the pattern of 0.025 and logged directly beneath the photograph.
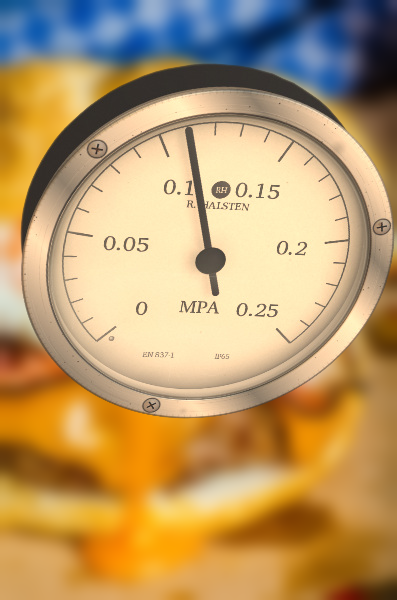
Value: 0.11
